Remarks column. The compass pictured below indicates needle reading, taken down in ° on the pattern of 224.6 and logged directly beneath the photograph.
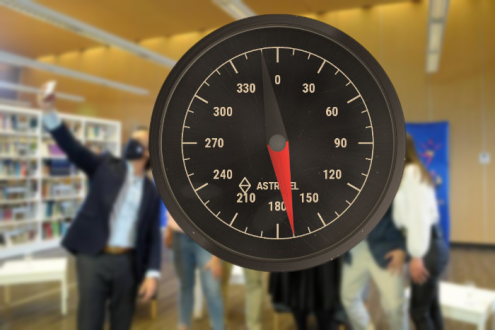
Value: 170
